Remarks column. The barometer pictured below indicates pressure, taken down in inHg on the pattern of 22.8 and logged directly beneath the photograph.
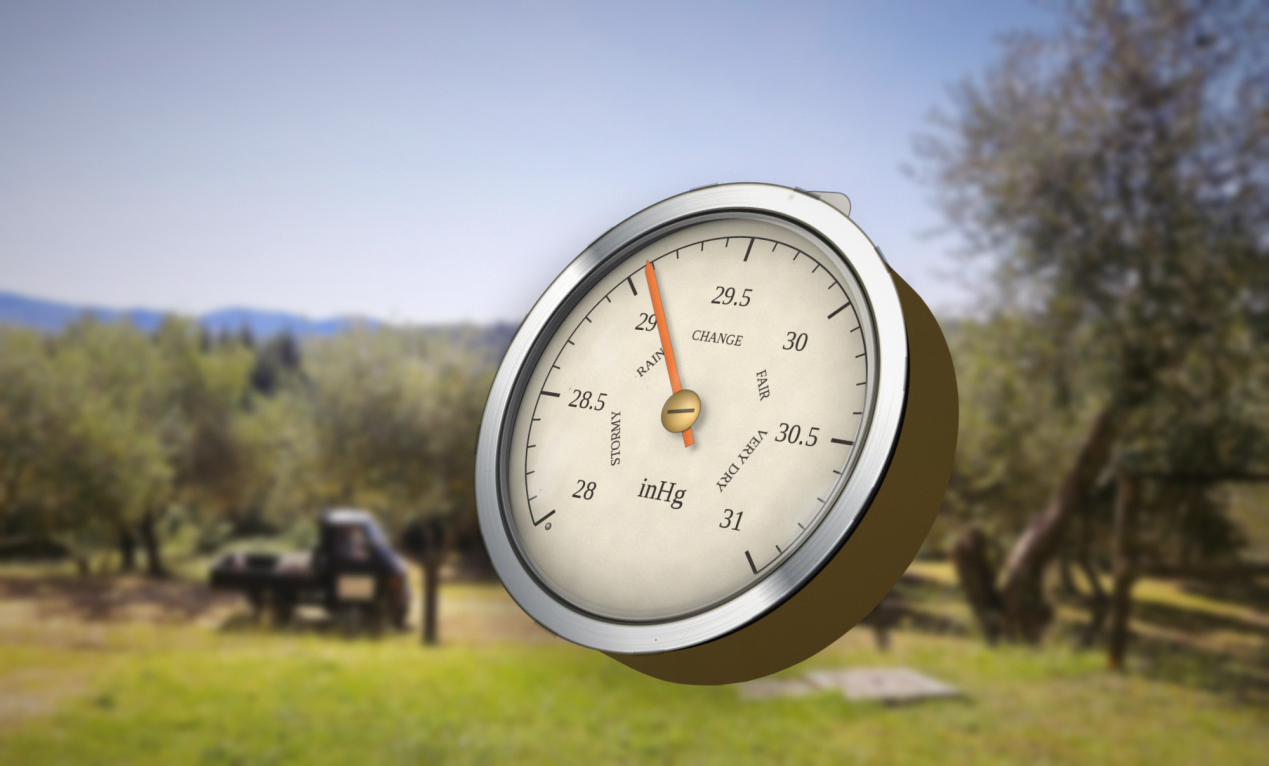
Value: 29.1
